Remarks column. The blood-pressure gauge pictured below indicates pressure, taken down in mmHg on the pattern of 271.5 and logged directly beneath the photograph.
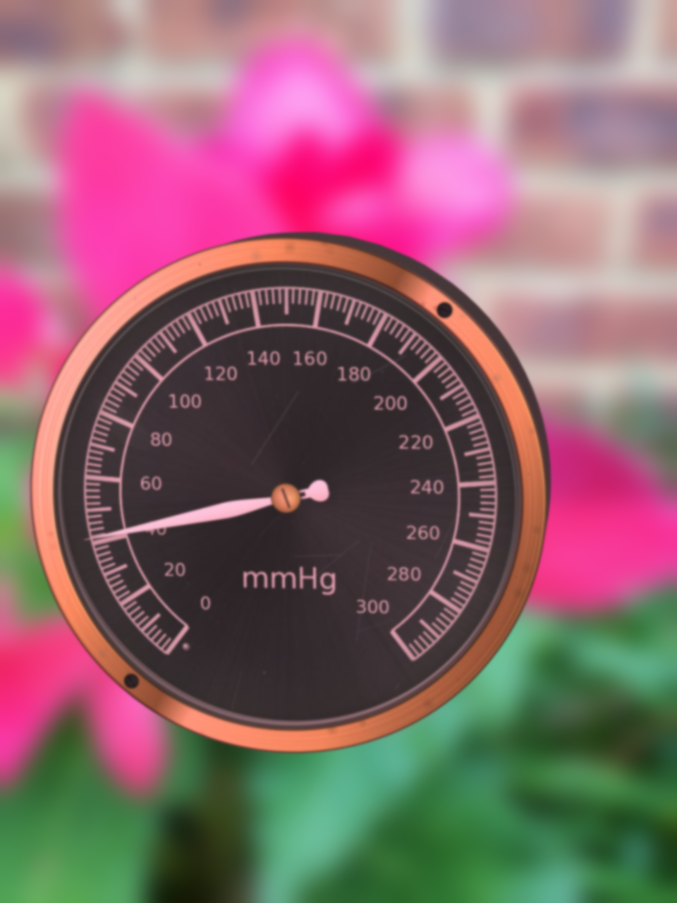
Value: 42
